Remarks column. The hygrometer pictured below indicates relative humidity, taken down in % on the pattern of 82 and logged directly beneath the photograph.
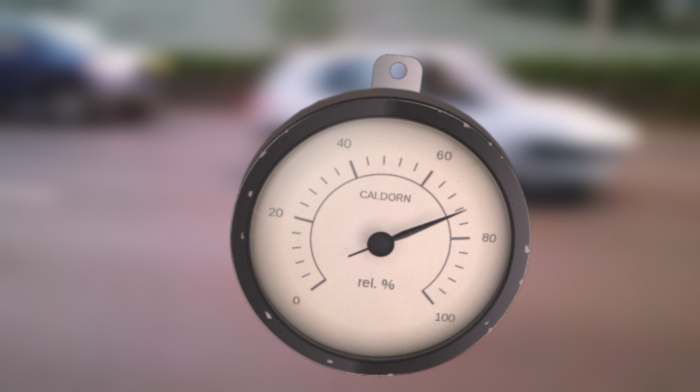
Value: 72
